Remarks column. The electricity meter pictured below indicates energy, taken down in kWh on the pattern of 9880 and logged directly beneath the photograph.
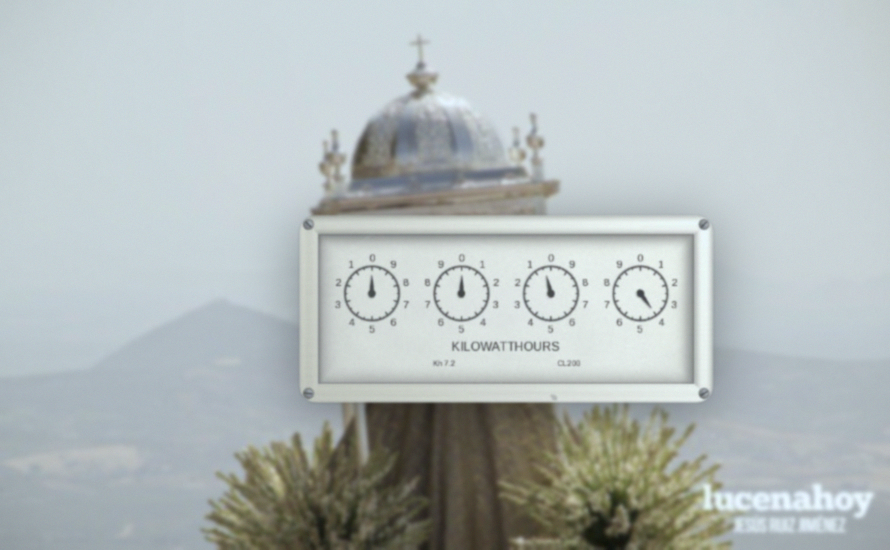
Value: 4
